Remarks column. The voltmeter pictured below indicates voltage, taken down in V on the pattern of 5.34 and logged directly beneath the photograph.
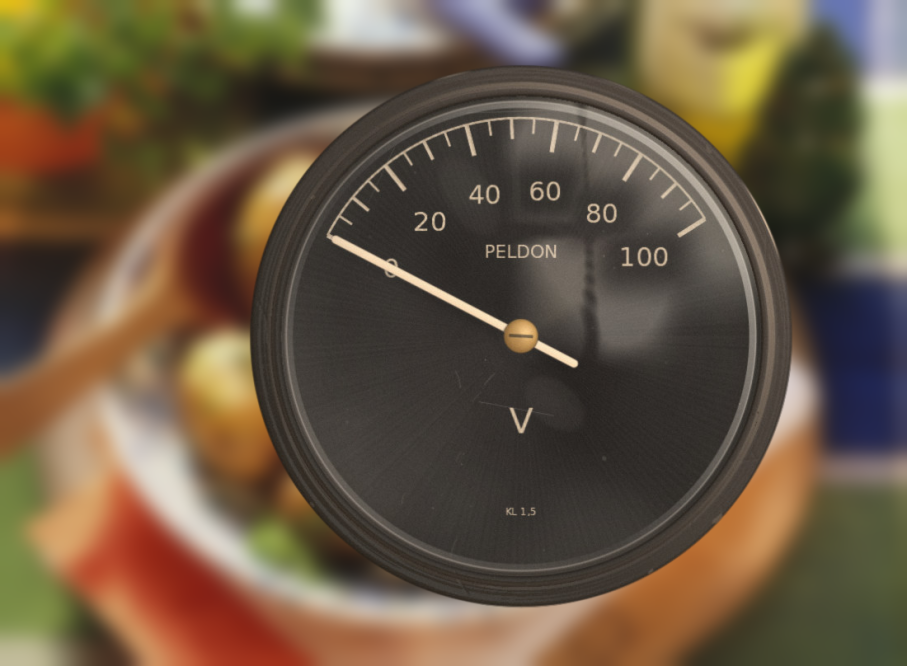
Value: 0
